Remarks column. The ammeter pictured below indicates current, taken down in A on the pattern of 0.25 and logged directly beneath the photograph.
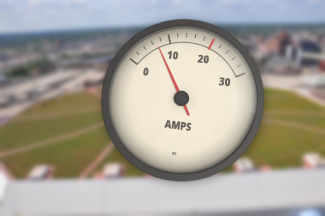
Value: 7
